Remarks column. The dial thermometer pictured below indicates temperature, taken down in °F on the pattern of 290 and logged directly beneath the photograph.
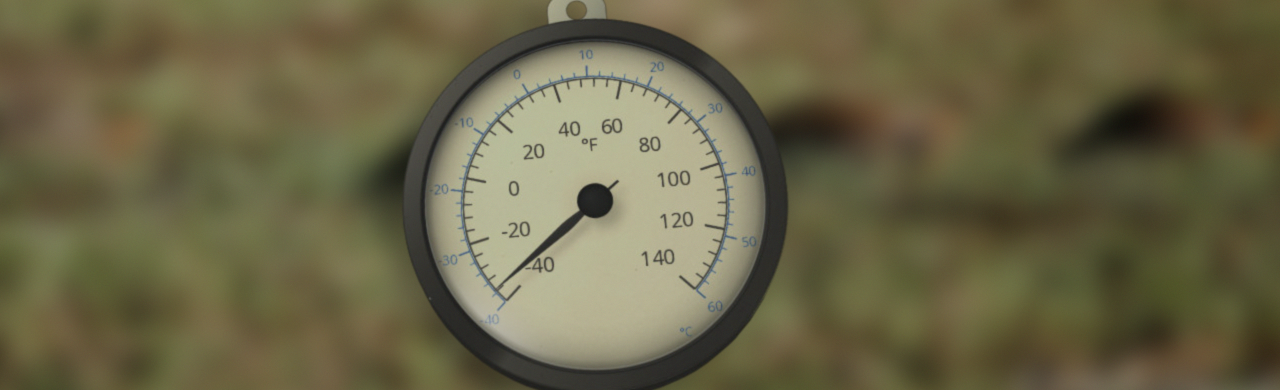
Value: -36
